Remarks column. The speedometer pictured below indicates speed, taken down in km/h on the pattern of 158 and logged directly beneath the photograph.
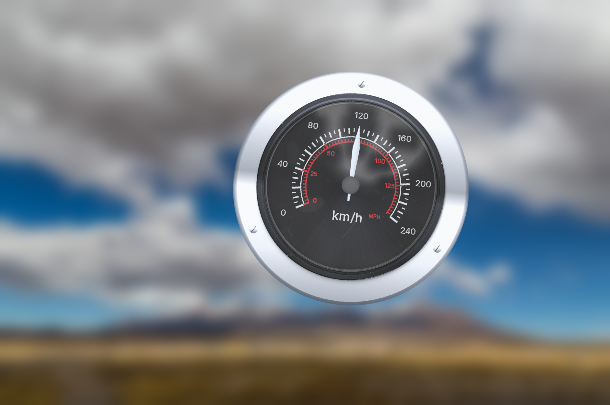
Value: 120
